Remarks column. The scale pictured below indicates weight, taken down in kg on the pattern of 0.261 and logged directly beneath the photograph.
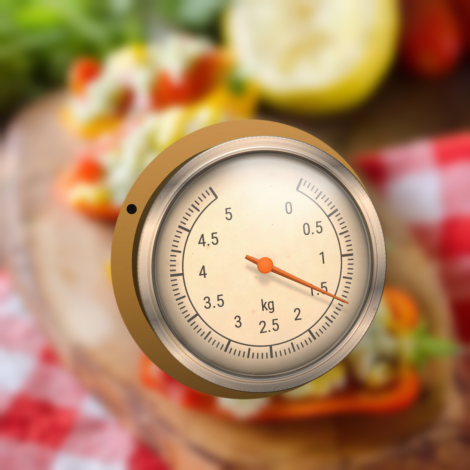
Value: 1.5
